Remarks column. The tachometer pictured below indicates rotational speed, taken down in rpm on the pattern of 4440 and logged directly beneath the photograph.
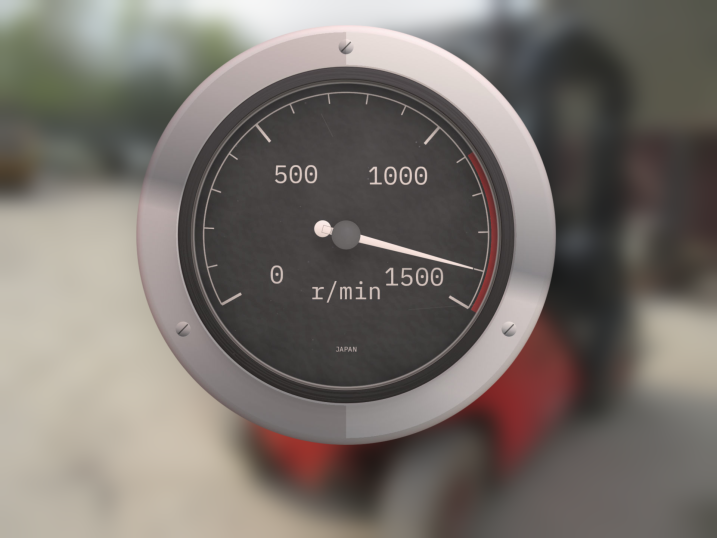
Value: 1400
